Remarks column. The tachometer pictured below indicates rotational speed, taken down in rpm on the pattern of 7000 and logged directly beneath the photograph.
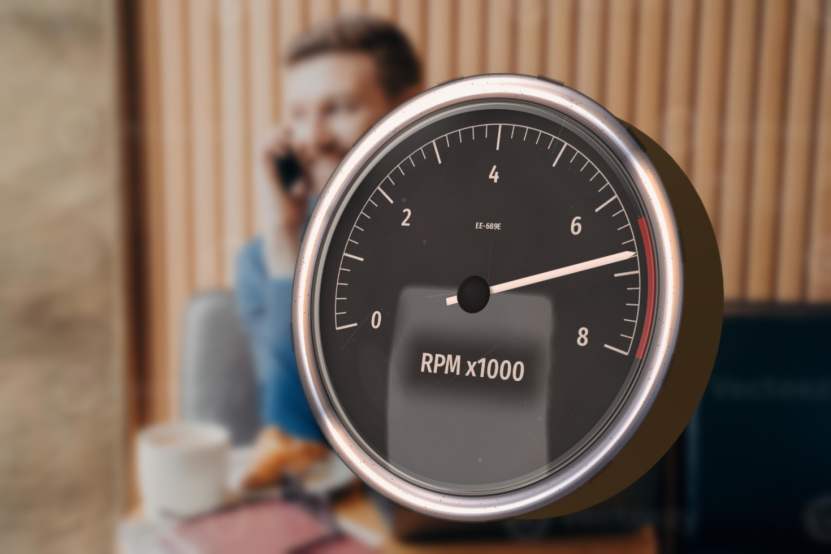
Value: 6800
